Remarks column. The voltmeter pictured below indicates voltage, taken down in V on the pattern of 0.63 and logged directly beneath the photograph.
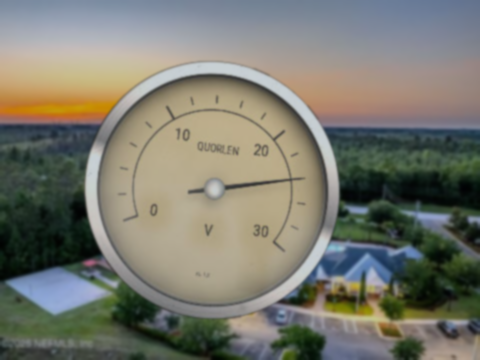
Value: 24
